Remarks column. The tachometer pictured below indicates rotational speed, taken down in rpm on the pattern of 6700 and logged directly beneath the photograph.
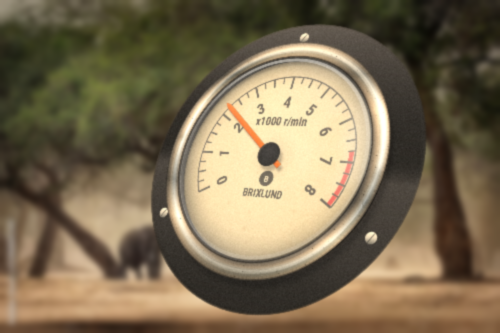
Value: 2250
